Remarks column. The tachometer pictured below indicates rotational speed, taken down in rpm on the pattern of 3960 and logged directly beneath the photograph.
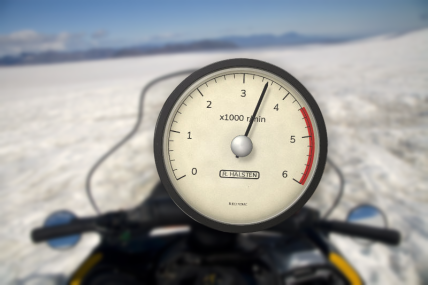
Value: 3500
